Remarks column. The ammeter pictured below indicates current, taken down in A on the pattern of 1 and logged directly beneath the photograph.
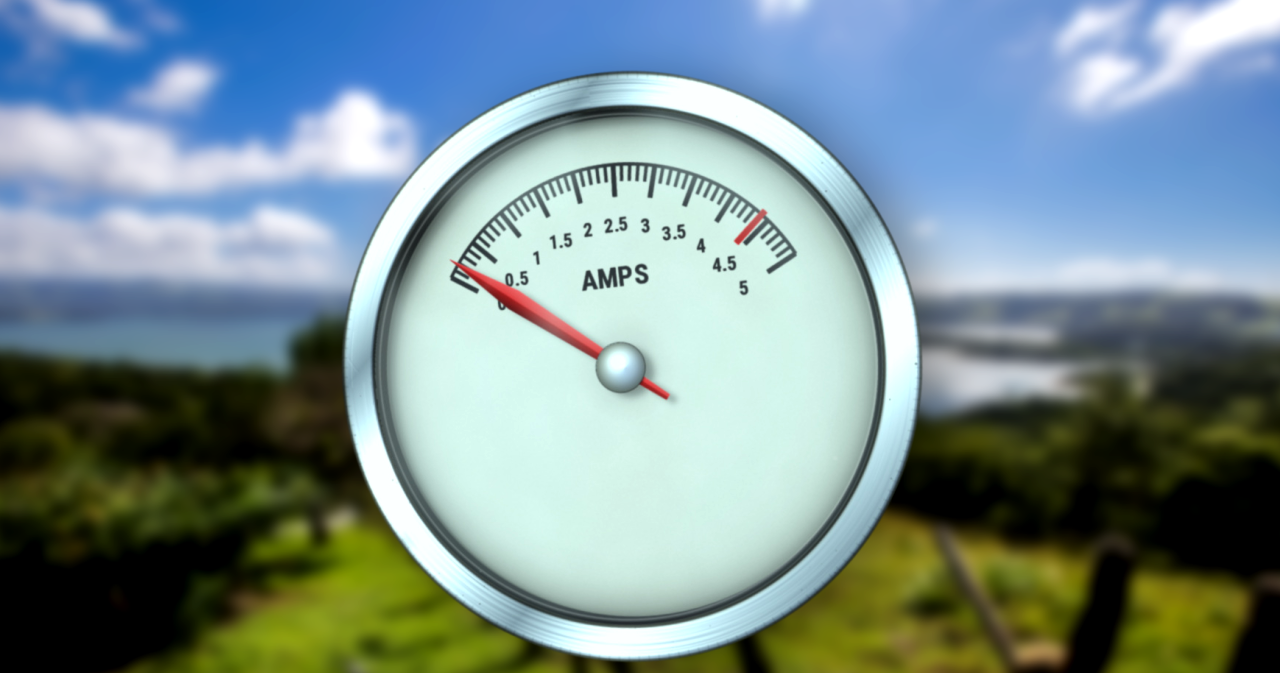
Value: 0.2
